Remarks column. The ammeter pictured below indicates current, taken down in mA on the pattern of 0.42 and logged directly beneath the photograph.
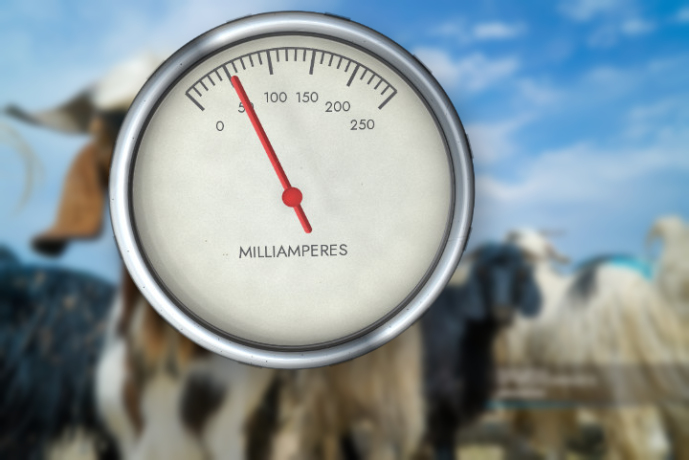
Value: 55
